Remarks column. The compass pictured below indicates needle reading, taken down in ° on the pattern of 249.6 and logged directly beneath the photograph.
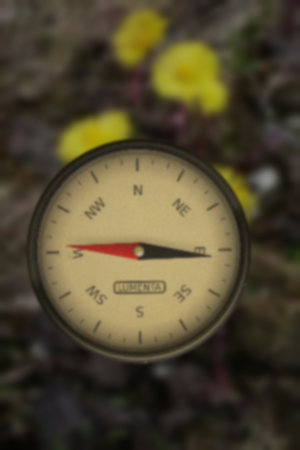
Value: 275
